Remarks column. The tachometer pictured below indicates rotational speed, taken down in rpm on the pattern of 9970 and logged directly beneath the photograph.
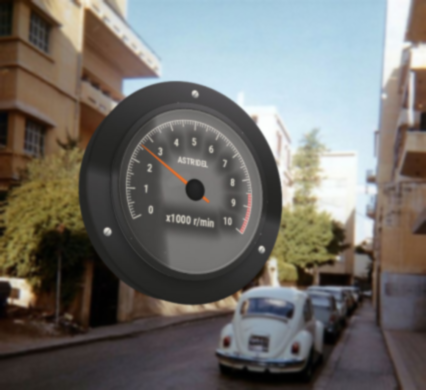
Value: 2500
